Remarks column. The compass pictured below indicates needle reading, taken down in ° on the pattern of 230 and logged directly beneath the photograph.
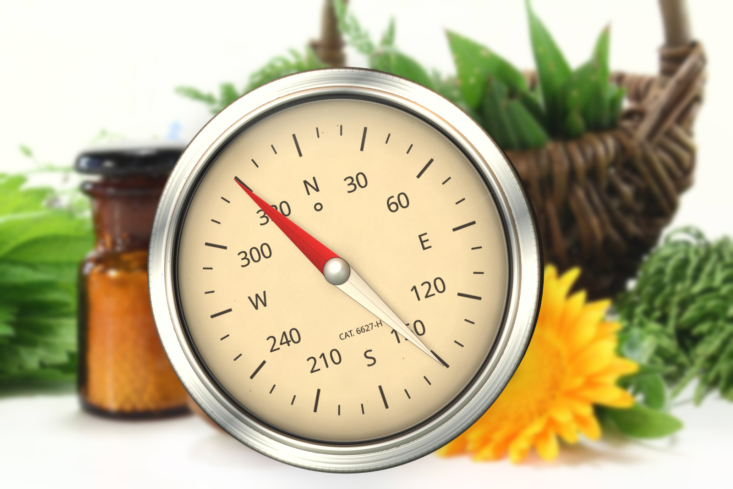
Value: 330
